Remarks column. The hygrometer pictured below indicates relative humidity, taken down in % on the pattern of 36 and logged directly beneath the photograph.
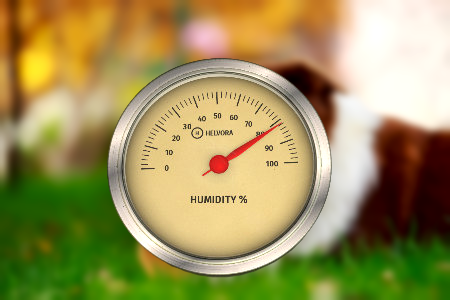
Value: 82
